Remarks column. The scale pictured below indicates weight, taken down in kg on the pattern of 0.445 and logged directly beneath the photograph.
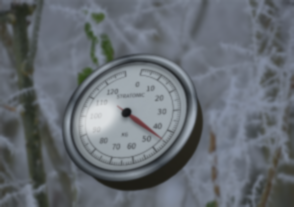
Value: 45
